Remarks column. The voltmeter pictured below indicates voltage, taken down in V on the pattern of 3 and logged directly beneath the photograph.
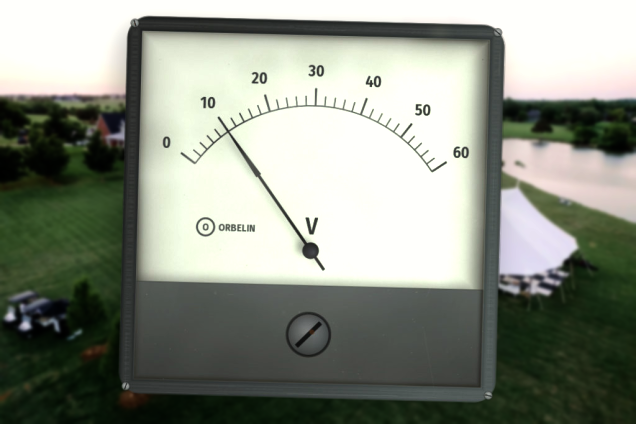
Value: 10
